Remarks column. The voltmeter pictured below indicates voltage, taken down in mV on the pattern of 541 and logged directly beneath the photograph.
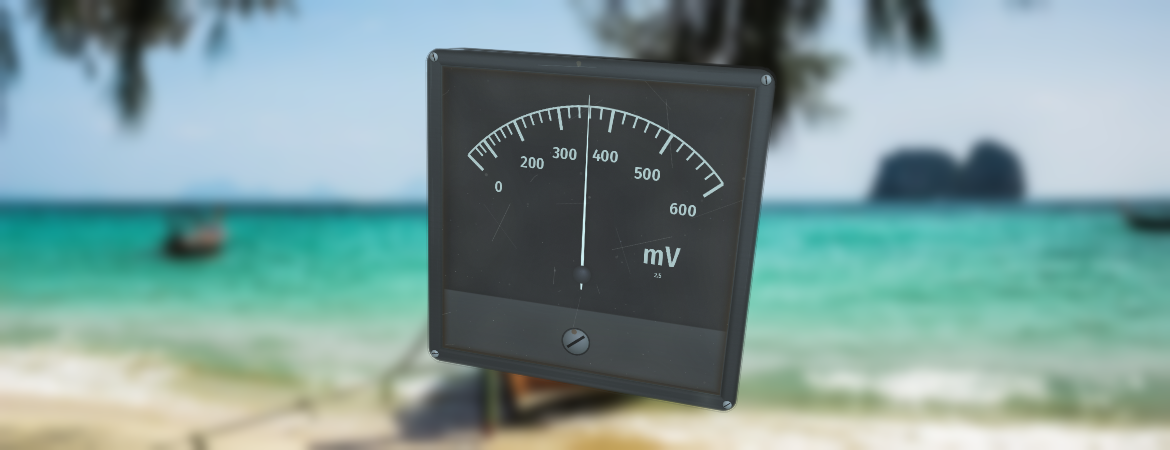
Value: 360
